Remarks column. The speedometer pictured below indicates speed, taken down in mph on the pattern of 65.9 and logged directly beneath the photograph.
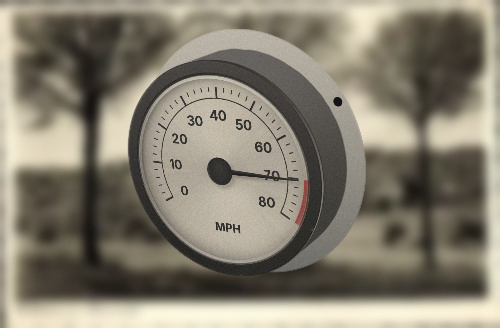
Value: 70
